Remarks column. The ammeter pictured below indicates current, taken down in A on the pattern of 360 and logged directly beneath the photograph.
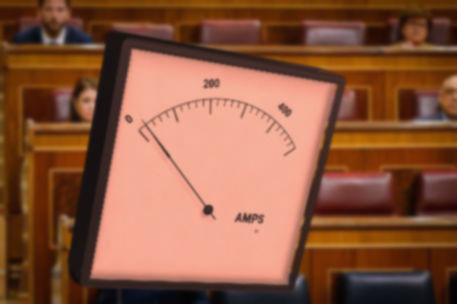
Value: 20
